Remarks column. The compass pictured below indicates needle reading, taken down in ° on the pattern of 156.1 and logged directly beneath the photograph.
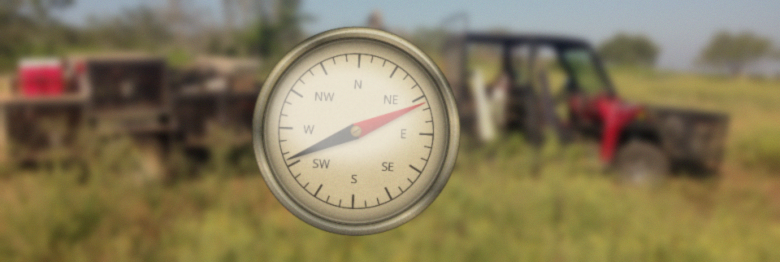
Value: 65
